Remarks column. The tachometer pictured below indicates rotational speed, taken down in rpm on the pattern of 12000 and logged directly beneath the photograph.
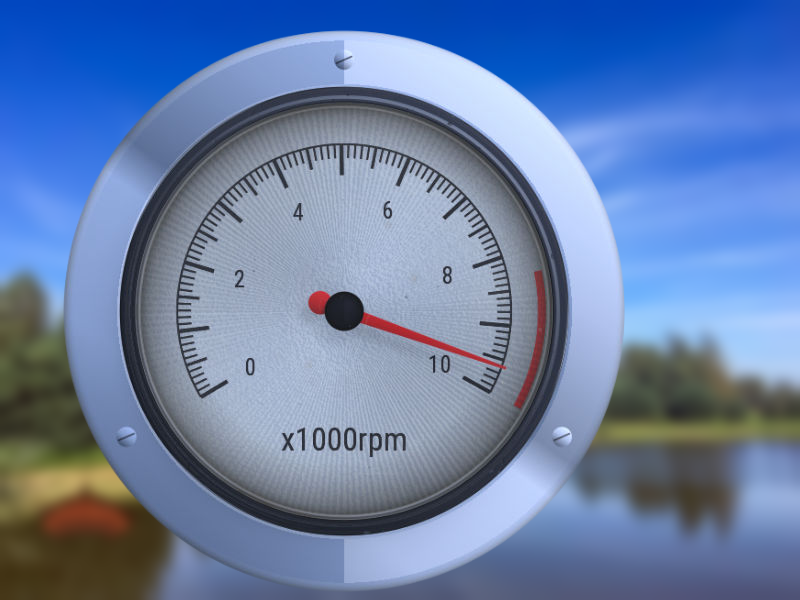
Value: 9600
